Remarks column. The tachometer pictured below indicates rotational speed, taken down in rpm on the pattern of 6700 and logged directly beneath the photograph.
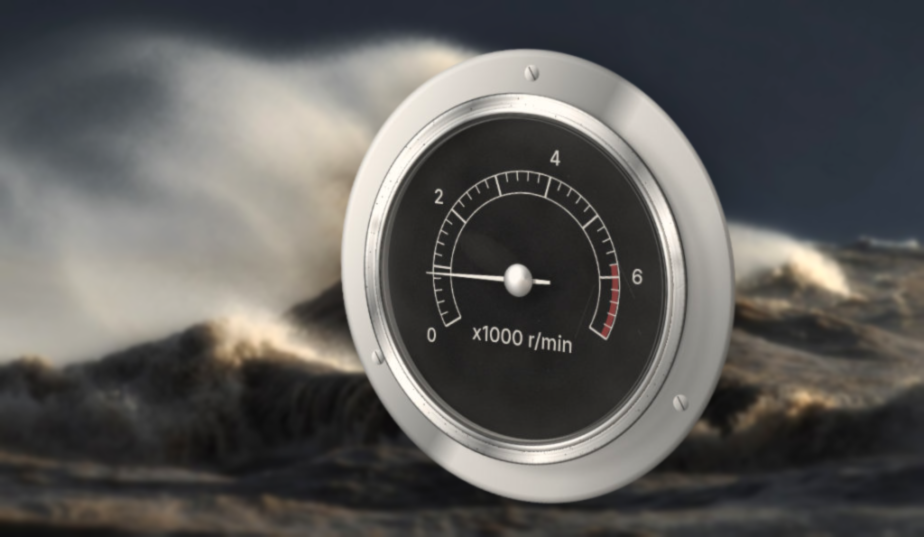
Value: 900
